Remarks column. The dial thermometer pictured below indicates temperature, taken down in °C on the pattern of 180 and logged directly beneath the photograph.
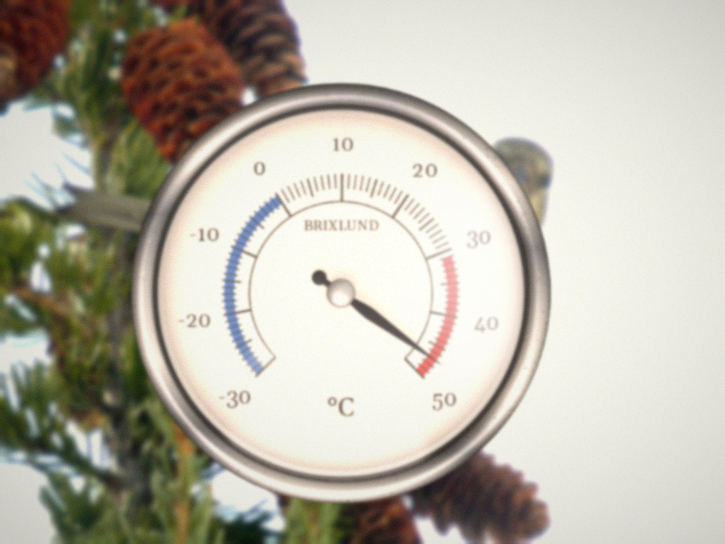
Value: 47
